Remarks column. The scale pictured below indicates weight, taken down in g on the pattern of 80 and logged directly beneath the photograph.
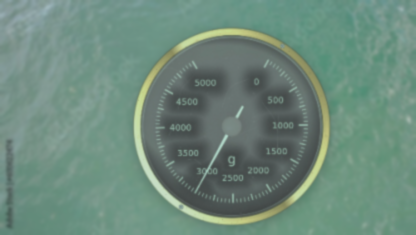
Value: 3000
